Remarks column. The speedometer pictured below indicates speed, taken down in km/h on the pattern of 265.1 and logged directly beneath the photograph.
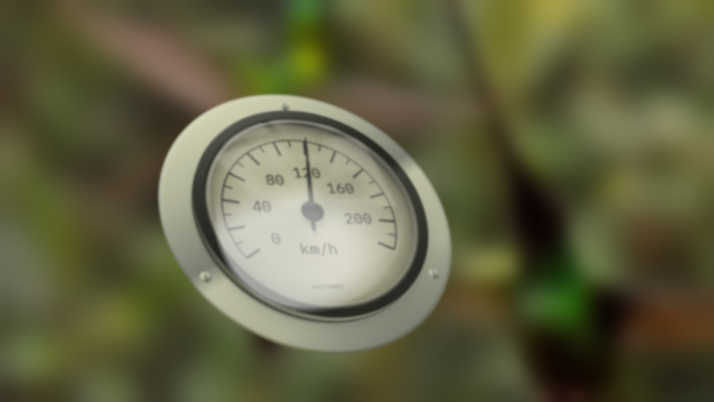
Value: 120
